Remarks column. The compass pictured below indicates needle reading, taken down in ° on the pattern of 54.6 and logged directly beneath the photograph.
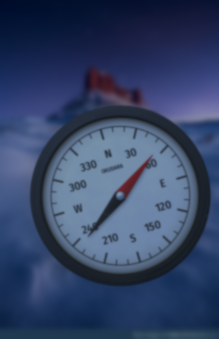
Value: 55
